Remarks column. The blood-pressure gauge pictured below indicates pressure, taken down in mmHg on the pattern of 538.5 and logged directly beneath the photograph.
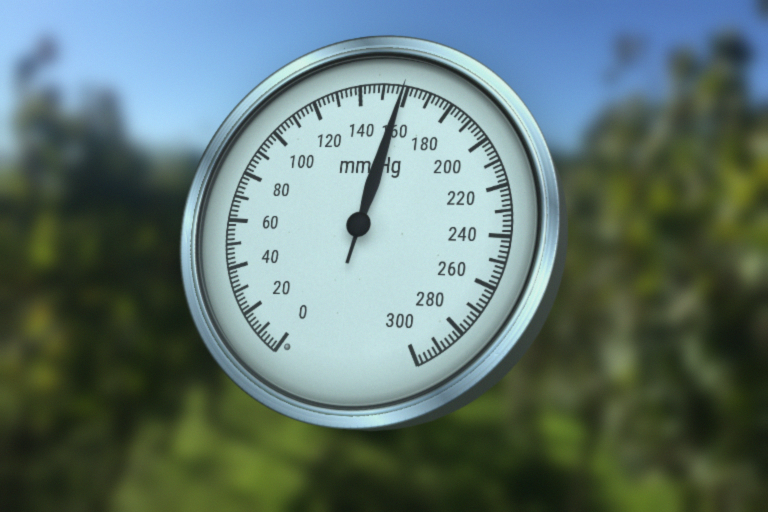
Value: 160
